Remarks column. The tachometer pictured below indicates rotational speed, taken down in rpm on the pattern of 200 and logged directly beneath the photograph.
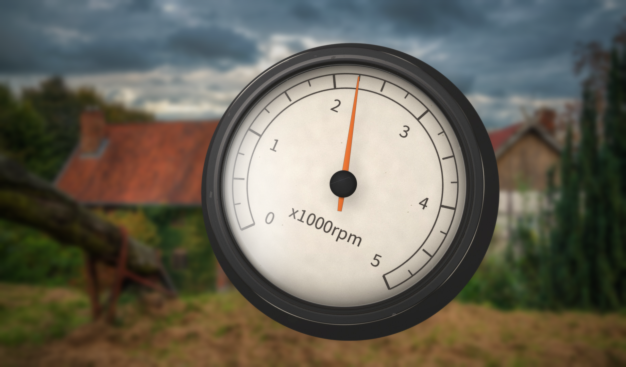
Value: 2250
